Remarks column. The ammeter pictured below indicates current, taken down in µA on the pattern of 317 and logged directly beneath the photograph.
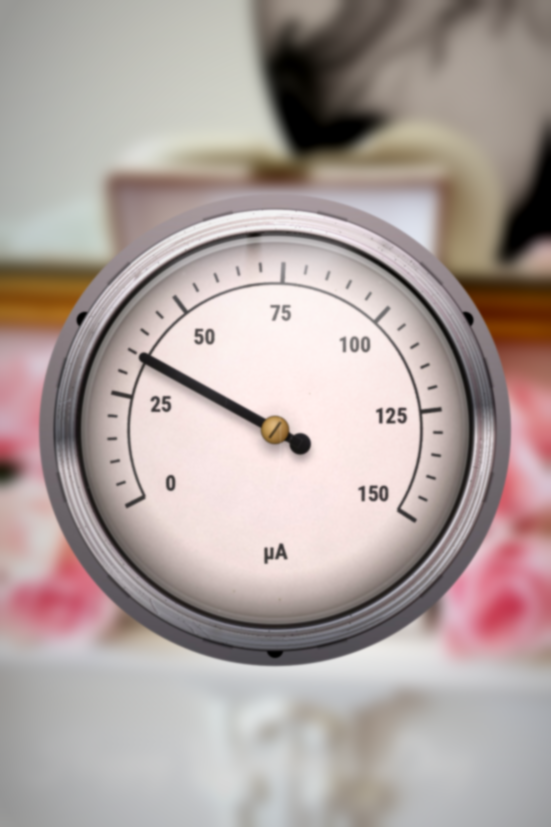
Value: 35
